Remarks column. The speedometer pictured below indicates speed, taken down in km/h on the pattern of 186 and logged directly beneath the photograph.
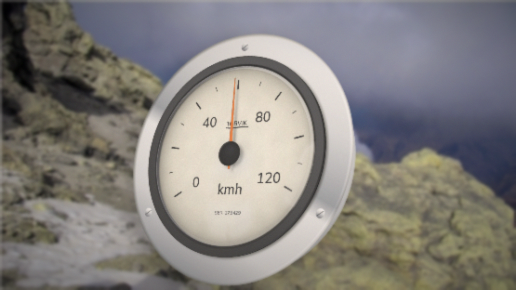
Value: 60
